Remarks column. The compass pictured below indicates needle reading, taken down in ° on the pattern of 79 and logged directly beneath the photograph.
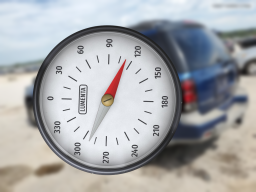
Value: 112.5
